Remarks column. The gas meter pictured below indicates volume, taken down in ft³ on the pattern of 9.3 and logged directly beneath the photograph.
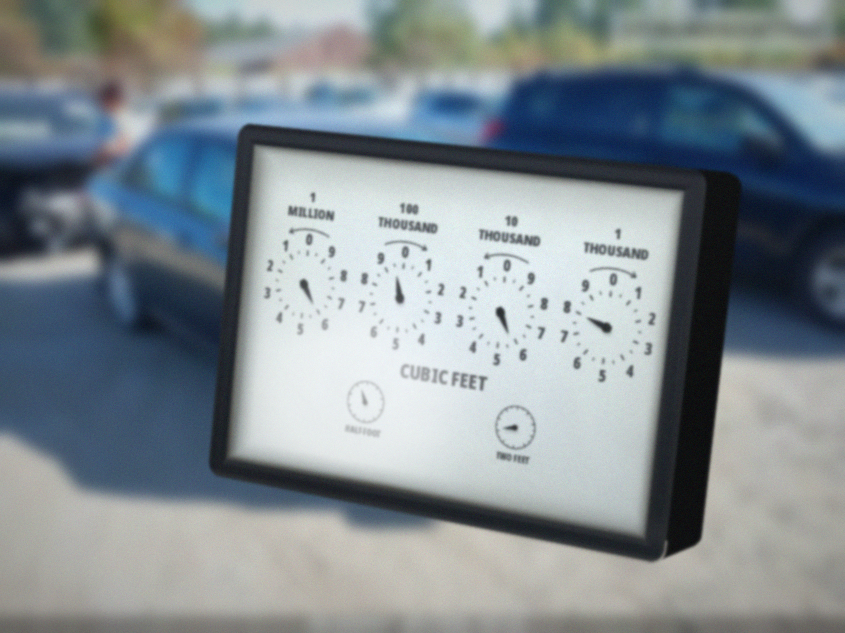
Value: 595800
